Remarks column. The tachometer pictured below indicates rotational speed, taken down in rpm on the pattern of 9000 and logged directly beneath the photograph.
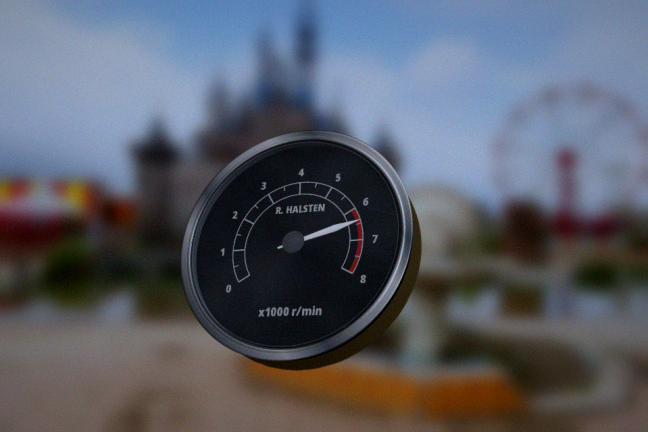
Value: 6500
